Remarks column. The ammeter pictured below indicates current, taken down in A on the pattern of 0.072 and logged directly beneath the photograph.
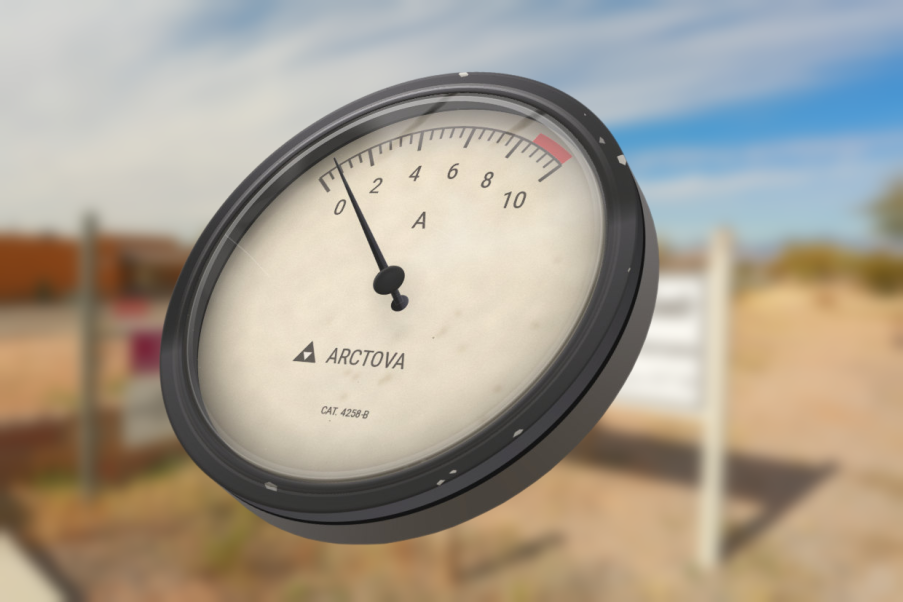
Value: 0.8
